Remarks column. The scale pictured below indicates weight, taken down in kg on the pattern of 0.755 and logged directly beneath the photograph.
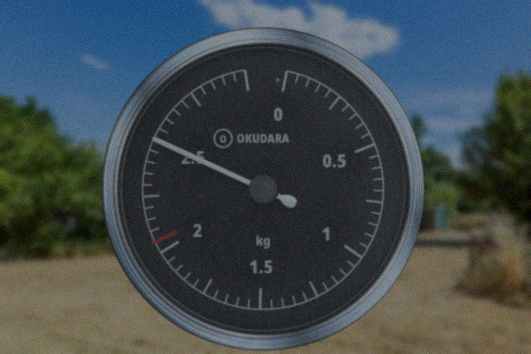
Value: 2.5
